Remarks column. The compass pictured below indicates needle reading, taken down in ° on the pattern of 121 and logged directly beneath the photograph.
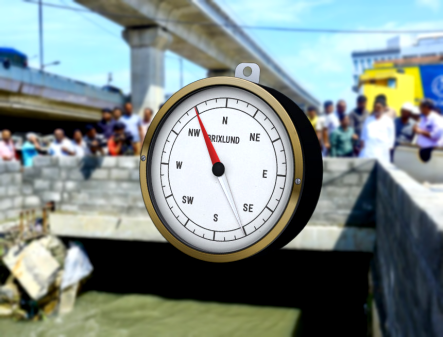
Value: 330
